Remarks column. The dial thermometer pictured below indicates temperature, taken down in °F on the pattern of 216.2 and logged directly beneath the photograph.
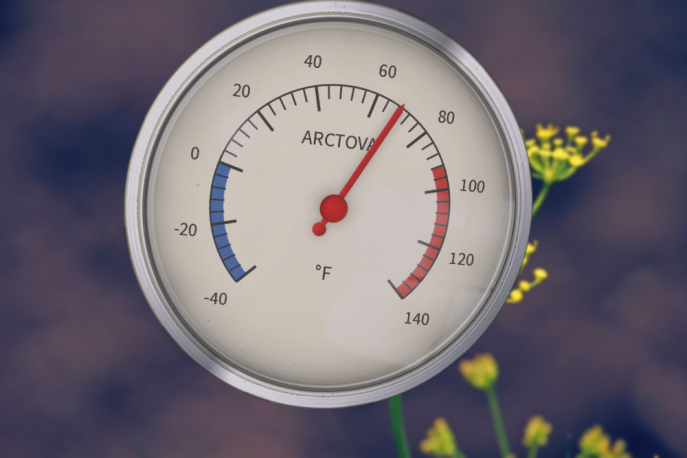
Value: 68
